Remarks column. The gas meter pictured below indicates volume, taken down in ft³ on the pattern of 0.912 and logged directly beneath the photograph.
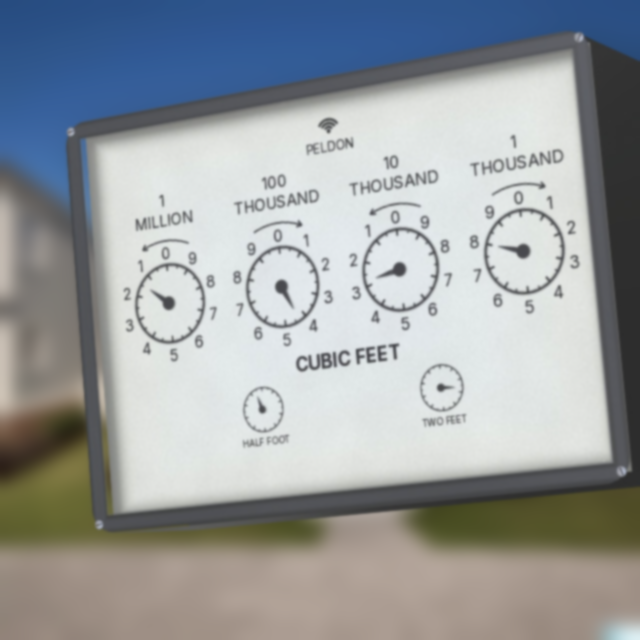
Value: 142800
